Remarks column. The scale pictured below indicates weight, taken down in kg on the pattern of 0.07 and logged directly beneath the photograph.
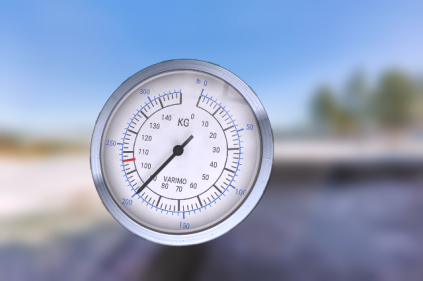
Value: 90
